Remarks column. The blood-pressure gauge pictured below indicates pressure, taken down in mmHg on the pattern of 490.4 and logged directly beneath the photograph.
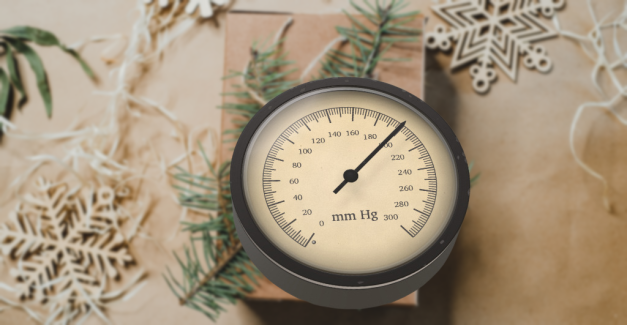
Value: 200
